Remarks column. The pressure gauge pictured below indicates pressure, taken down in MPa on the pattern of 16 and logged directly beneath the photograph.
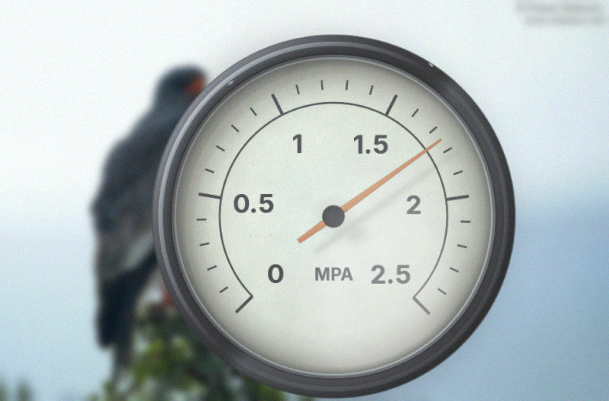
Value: 1.75
